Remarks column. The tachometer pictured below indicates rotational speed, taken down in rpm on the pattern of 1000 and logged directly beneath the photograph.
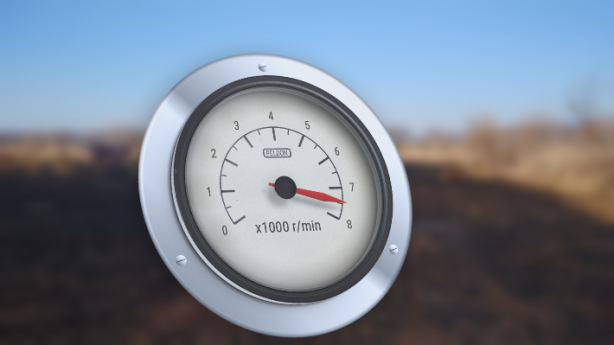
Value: 7500
